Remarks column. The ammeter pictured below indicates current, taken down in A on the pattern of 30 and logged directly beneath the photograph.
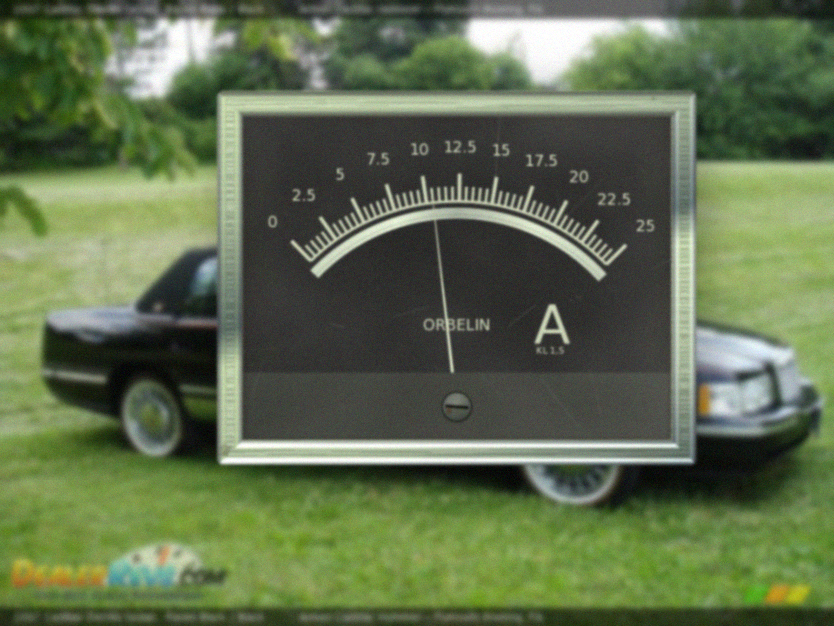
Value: 10.5
